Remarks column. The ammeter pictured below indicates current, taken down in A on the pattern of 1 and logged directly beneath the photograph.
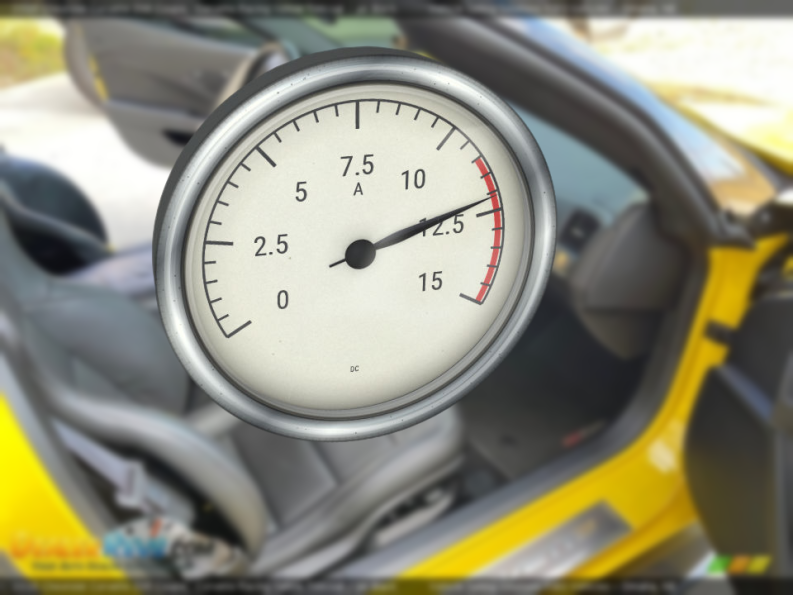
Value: 12
